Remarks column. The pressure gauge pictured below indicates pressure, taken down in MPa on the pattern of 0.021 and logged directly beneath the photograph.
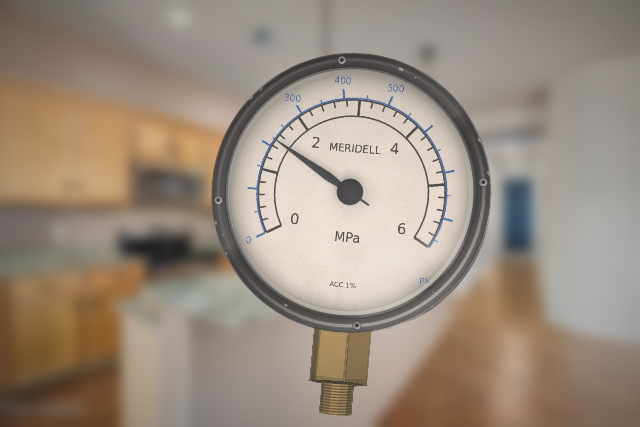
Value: 1.5
